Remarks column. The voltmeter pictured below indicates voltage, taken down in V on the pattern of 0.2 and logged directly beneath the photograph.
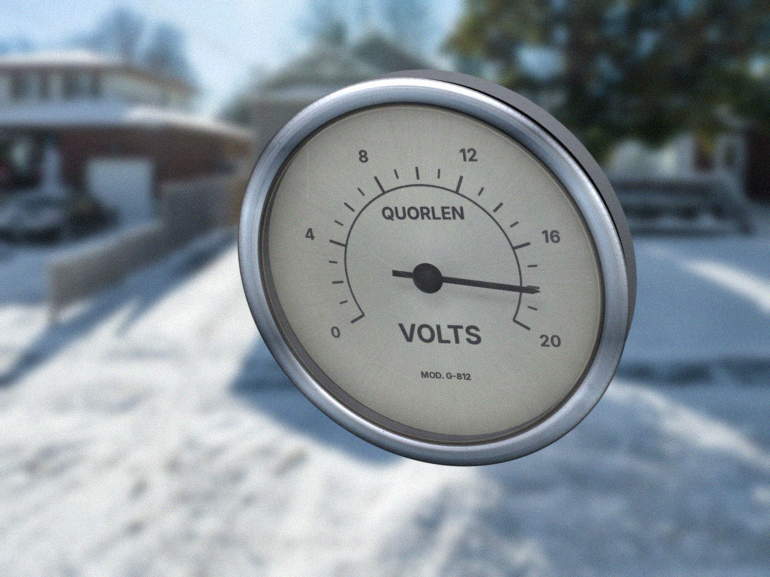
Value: 18
